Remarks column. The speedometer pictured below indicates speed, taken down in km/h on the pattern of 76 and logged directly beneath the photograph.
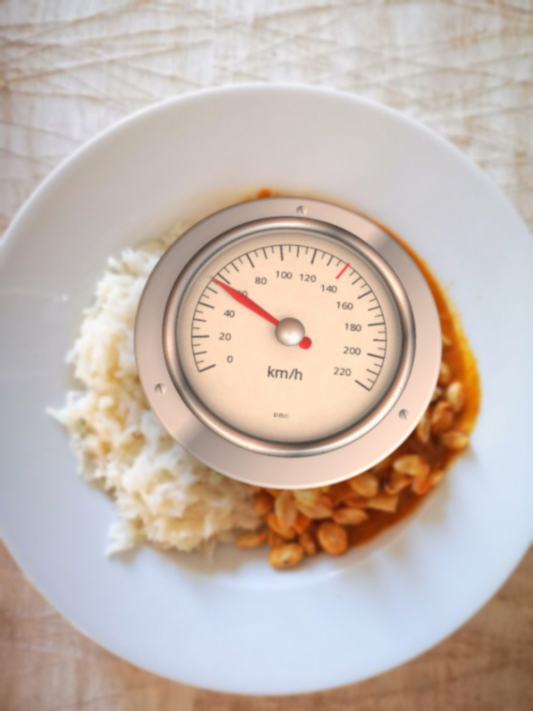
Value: 55
